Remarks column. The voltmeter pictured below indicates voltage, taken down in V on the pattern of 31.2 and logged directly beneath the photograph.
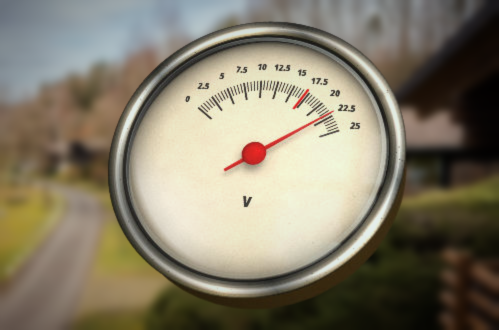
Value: 22.5
